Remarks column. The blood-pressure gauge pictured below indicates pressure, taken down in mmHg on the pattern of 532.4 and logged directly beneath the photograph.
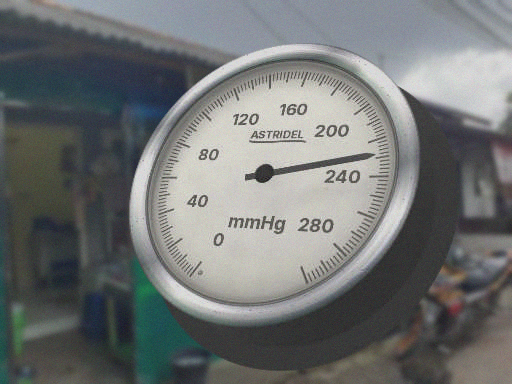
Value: 230
